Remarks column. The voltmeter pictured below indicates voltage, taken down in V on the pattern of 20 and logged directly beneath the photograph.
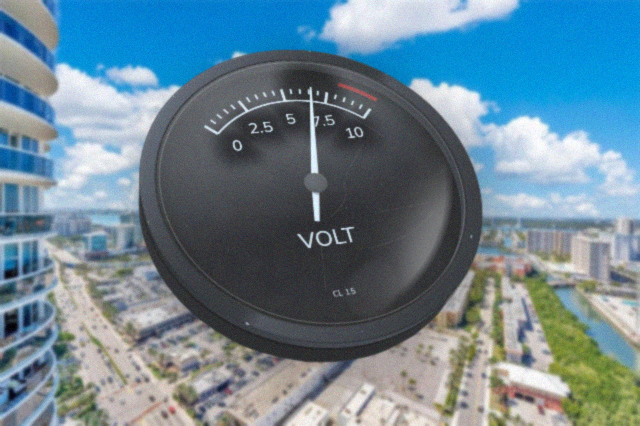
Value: 6.5
